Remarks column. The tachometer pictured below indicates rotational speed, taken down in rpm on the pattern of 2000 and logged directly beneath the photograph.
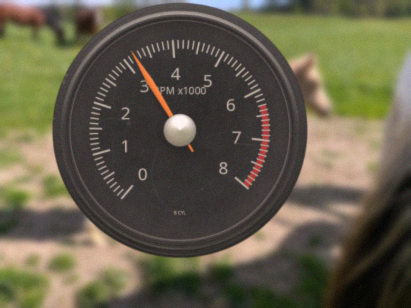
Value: 3200
